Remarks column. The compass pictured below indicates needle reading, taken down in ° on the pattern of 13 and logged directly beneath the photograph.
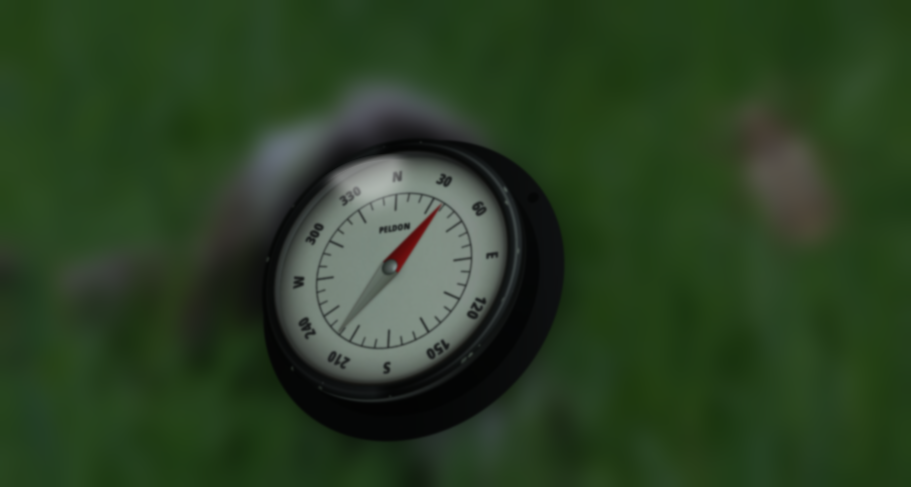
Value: 40
